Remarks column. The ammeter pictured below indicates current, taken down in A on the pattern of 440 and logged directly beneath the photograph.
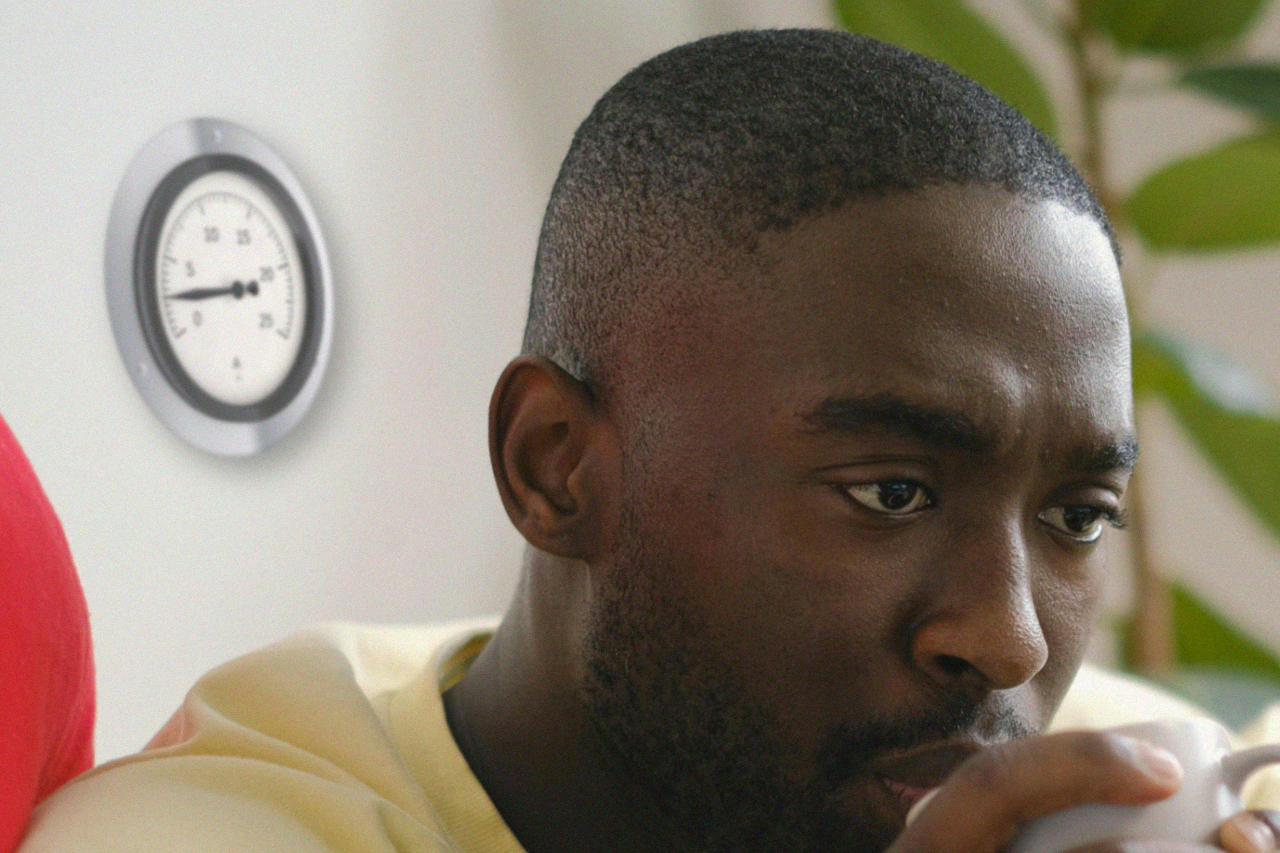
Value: 2.5
